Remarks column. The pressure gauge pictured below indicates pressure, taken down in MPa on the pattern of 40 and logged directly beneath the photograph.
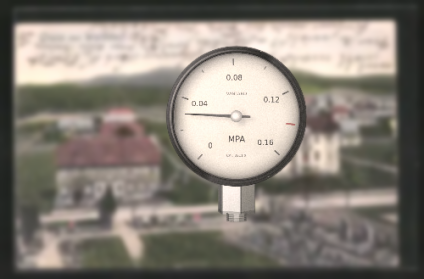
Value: 0.03
